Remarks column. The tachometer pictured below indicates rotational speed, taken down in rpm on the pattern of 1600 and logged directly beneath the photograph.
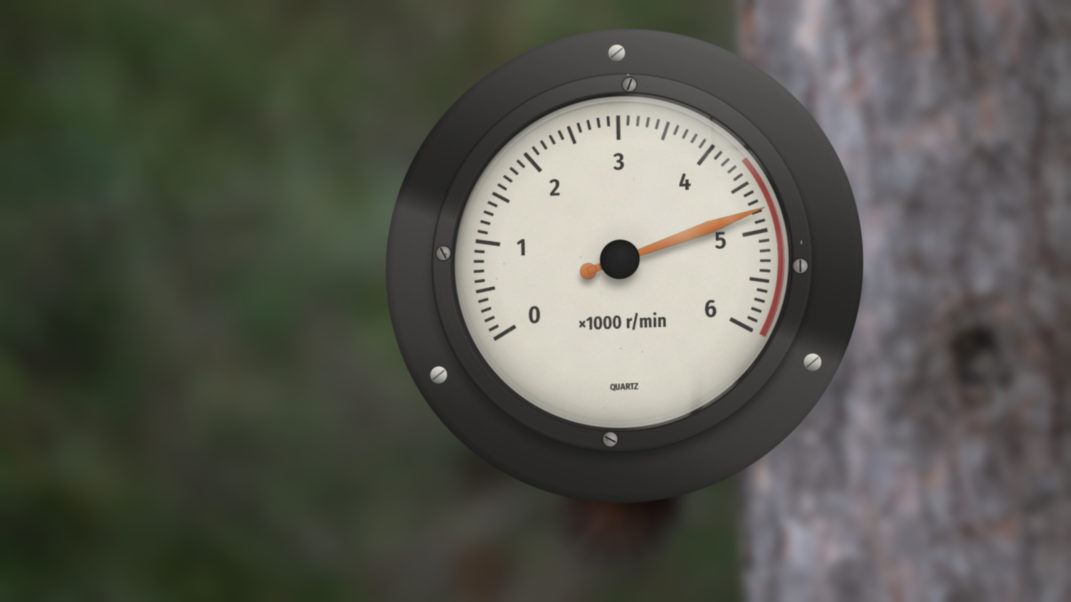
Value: 4800
